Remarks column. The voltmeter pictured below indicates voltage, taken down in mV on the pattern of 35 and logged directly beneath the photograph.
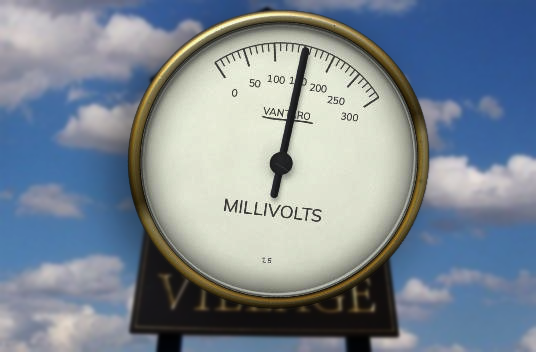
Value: 150
